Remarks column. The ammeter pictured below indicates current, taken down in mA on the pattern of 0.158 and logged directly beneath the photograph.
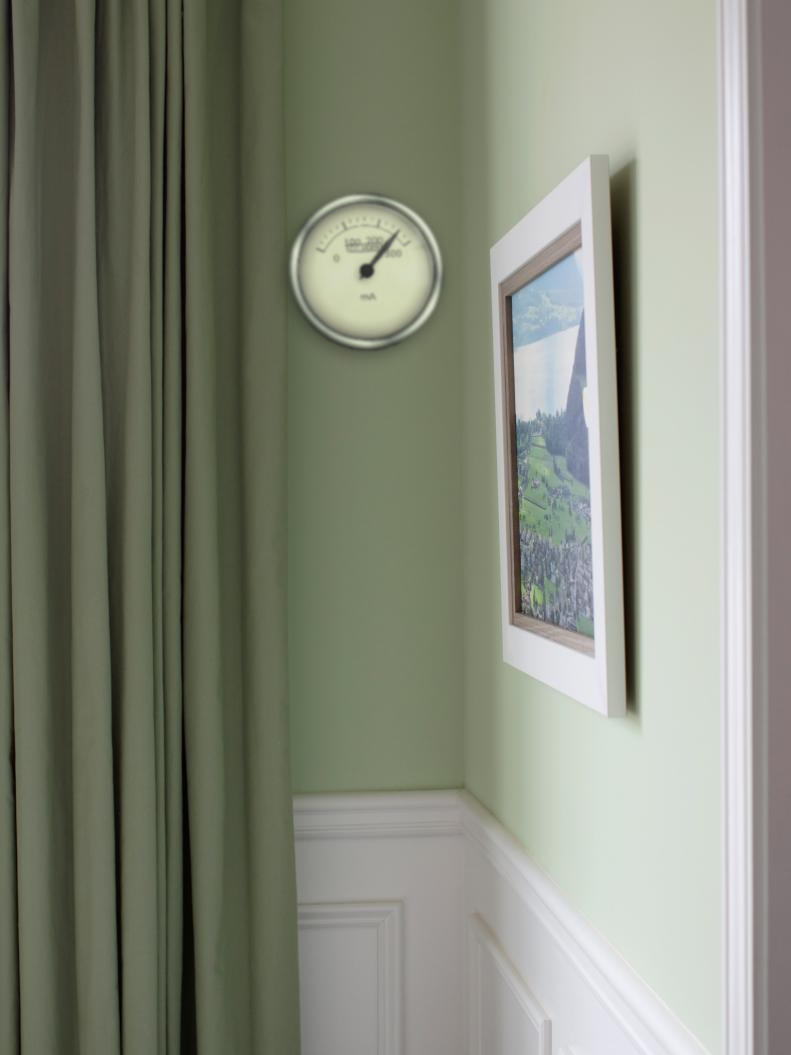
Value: 260
